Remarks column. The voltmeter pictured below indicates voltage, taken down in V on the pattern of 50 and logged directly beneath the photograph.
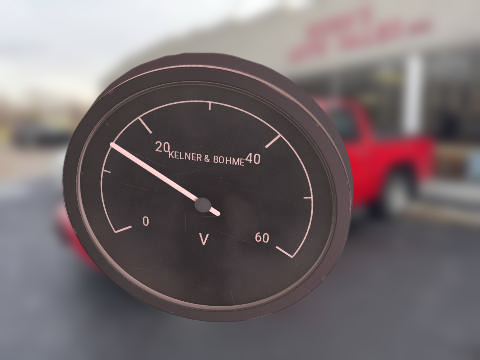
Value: 15
